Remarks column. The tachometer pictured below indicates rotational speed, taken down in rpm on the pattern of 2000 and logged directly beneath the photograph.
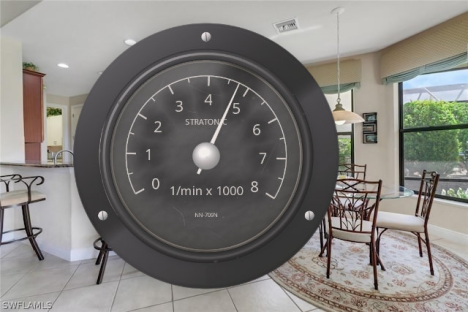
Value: 4750
